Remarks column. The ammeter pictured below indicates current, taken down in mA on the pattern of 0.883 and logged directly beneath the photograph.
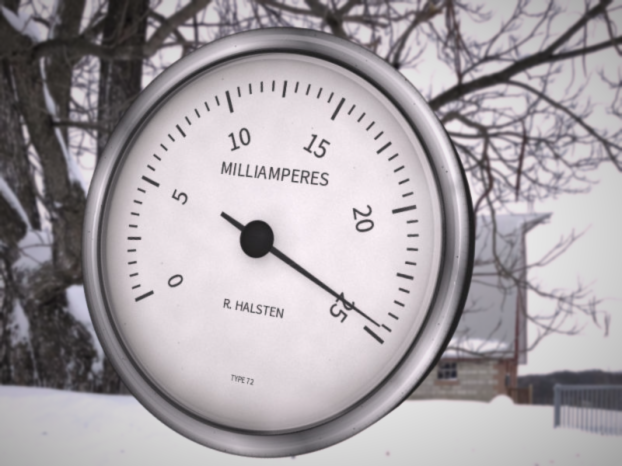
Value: 24.5
